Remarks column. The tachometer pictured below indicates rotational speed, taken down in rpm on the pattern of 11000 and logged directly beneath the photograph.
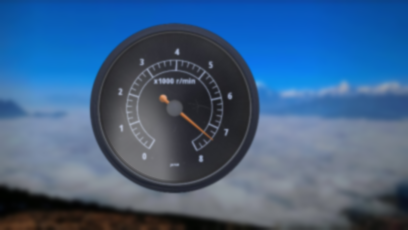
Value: 7400
